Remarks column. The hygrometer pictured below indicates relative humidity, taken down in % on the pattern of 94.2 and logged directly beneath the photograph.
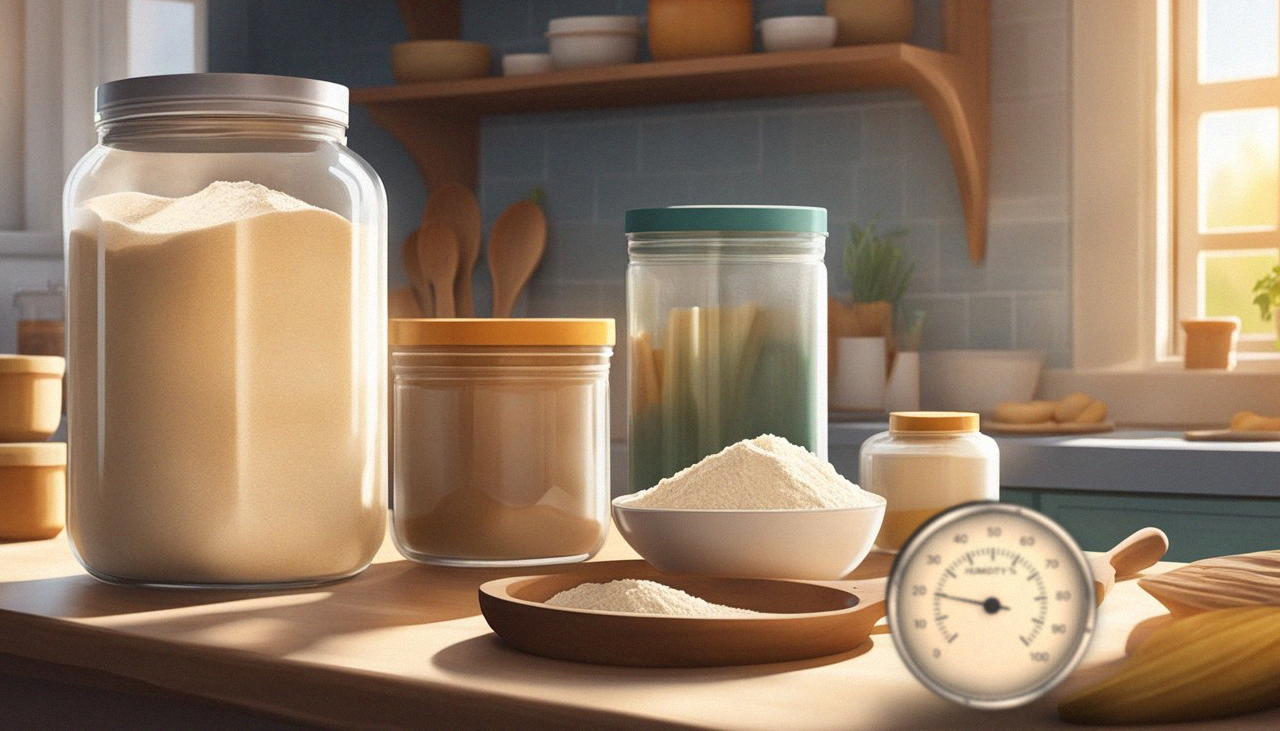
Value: 20
